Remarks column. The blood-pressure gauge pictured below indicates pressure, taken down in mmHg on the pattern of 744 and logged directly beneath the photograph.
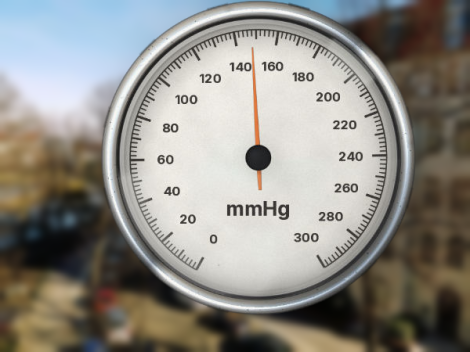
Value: 148
